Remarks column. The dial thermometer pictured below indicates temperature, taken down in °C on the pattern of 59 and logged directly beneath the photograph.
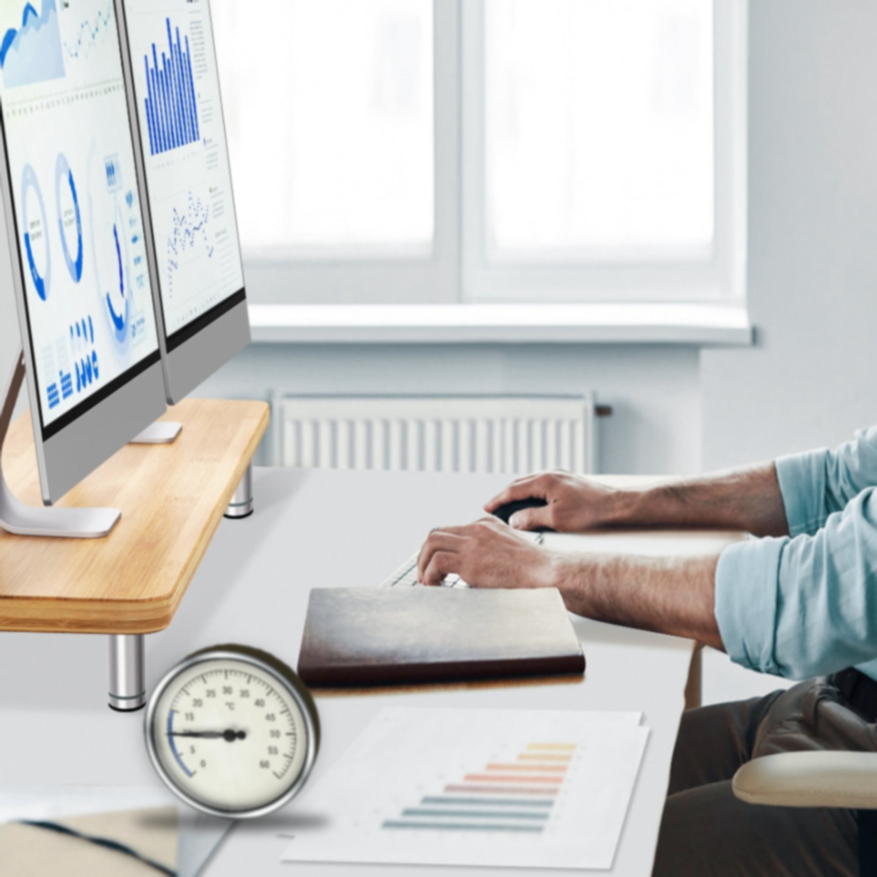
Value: 10
